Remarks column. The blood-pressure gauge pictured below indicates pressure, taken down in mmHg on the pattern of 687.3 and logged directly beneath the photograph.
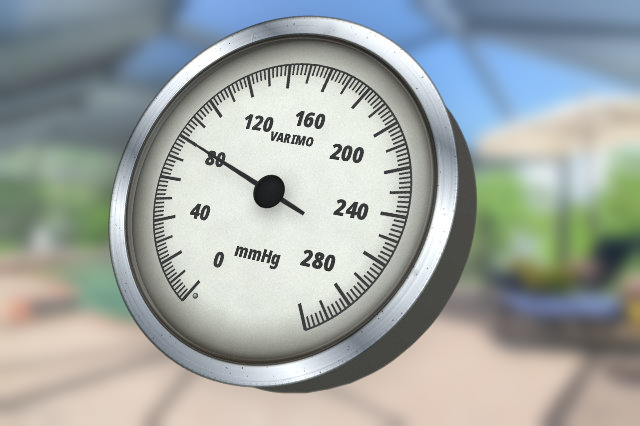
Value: 80
